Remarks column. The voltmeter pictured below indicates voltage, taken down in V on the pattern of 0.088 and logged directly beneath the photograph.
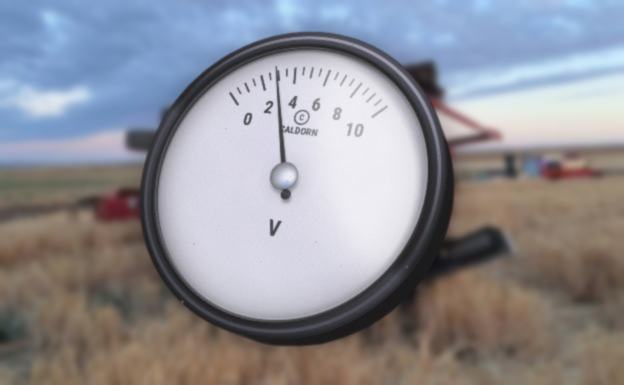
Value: 3
